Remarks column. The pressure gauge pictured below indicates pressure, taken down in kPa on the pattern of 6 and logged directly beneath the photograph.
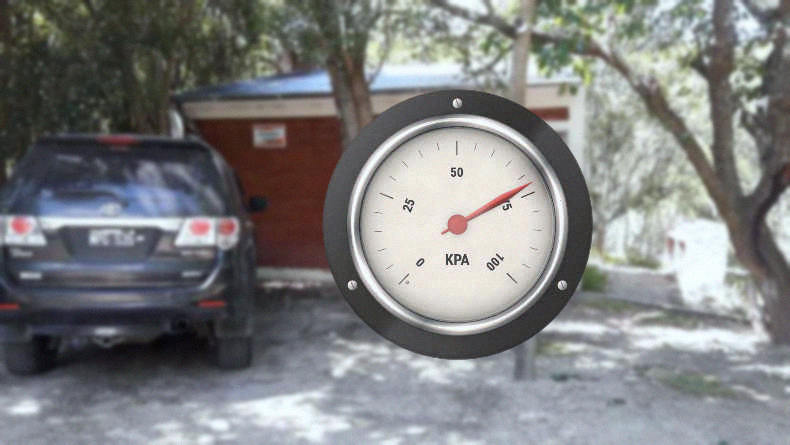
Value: 72.5
